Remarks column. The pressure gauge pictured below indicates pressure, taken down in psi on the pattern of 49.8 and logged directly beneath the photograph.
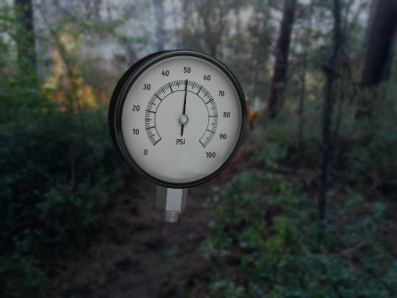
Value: 50
